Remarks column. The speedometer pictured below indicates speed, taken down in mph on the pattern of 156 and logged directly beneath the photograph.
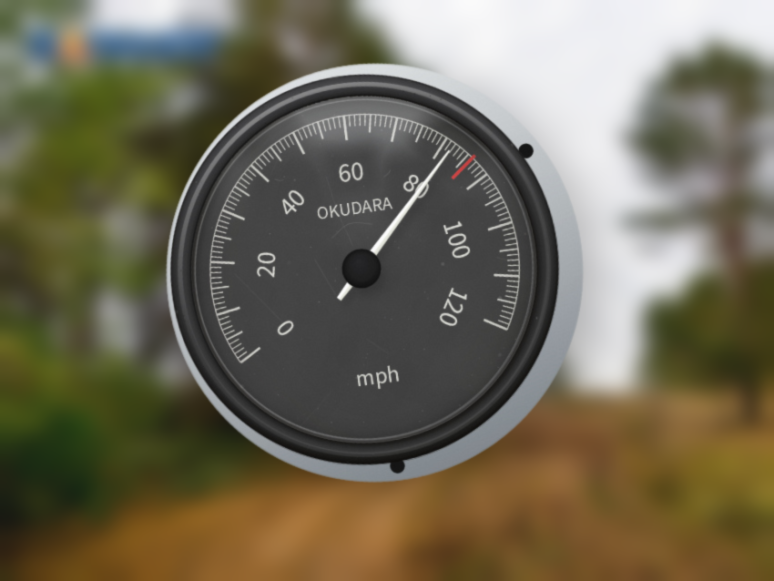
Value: 82
